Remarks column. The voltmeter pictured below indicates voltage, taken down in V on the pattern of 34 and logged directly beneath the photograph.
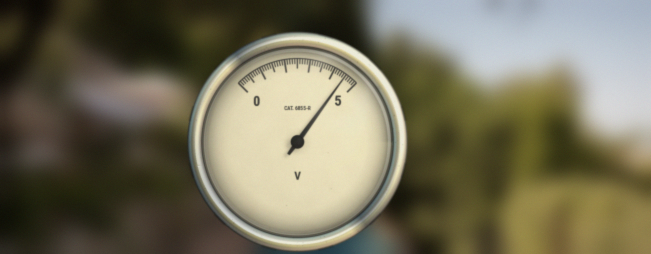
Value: 4.5
